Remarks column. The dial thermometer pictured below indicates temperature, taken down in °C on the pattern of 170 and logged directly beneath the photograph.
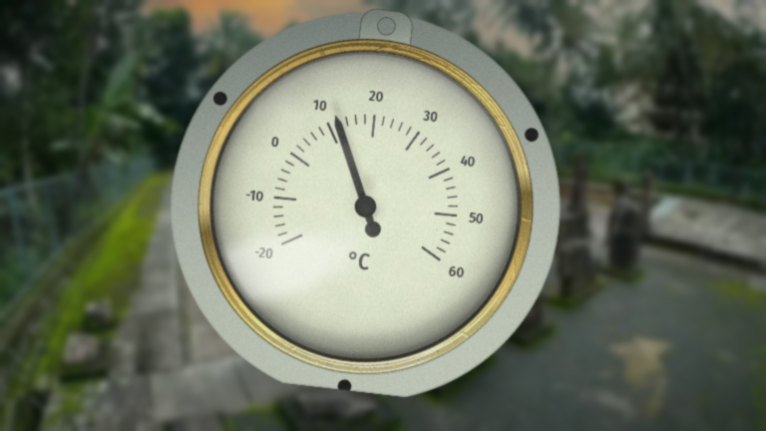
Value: 12
